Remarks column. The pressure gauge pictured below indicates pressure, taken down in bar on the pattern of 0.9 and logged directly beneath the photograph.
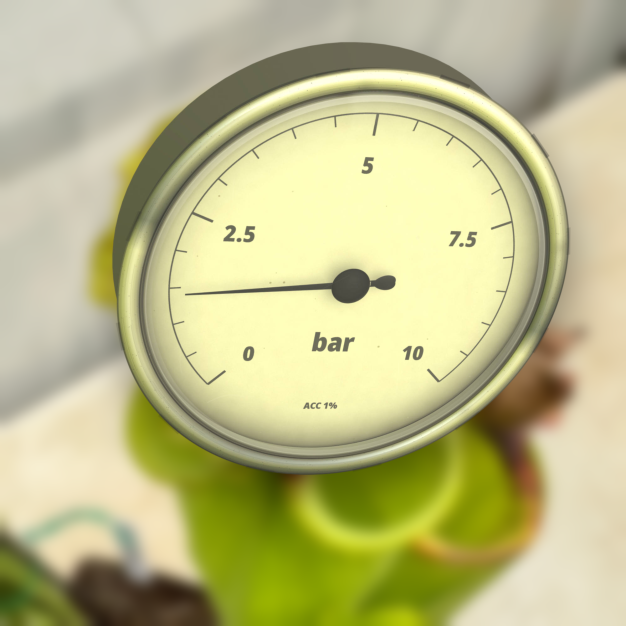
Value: 1.5
